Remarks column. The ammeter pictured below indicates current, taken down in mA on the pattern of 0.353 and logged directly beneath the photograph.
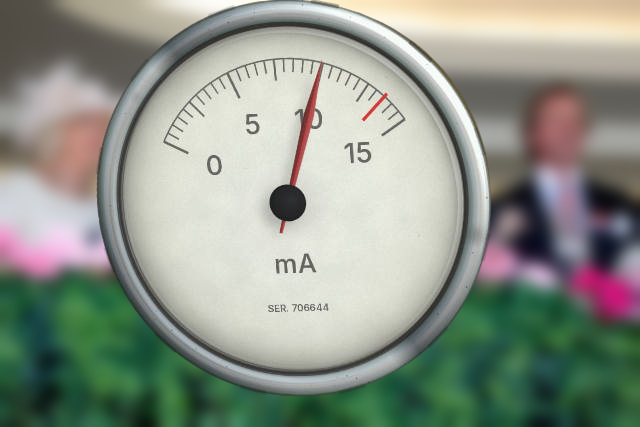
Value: 10
